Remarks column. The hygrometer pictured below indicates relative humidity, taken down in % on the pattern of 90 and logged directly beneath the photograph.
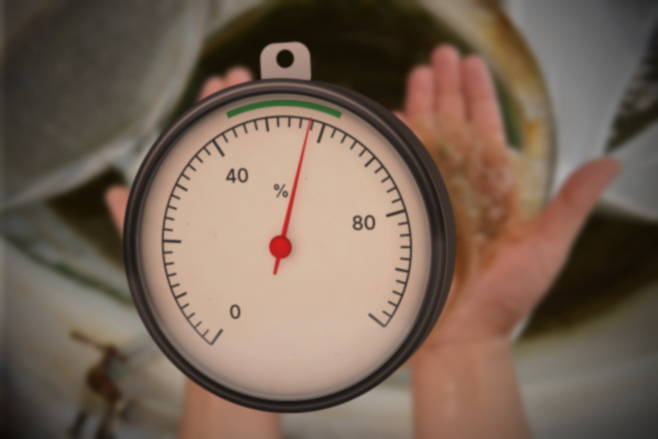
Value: 58
